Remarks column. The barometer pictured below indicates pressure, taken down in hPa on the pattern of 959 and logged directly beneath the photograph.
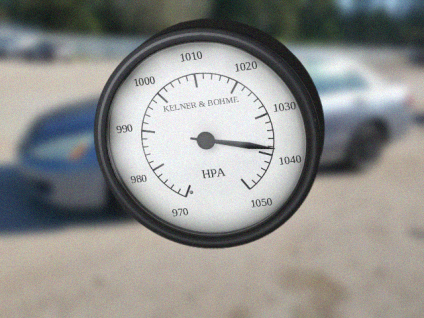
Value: 1038
